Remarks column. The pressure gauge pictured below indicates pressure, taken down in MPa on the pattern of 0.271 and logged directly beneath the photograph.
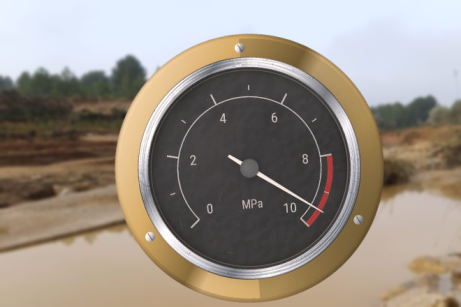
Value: 9.5
